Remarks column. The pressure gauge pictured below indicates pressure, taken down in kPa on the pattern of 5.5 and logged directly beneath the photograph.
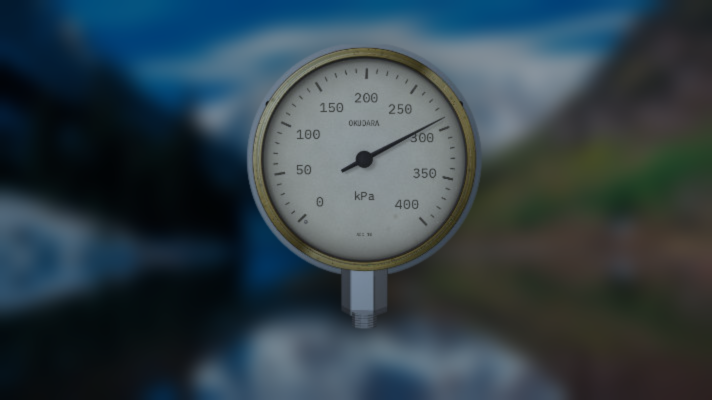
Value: 290
